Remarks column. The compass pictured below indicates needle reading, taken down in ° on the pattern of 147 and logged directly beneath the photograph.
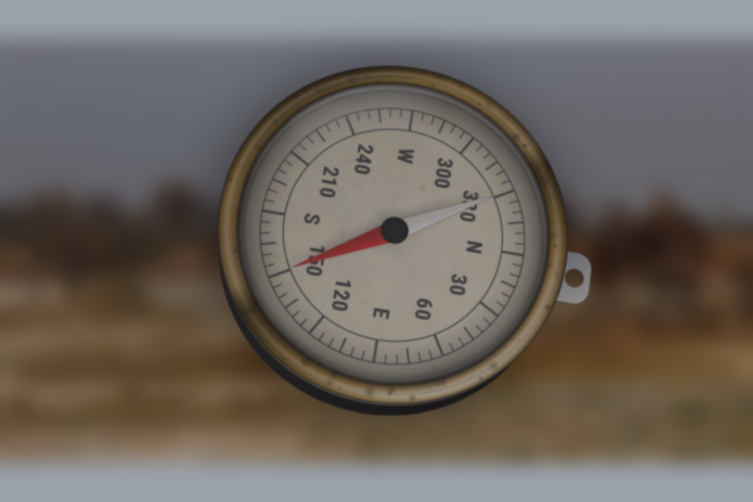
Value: 150
